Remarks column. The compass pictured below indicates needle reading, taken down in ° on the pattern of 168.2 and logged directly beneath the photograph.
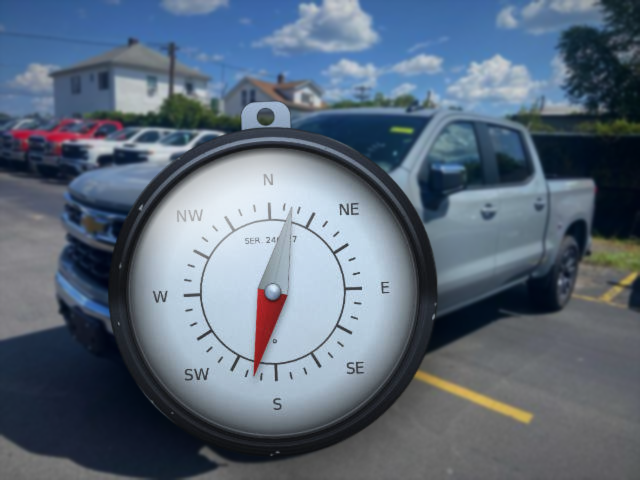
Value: 195
